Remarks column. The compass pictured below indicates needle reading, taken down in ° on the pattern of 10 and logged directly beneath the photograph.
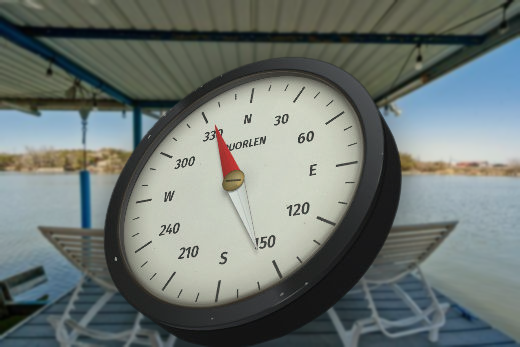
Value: 335
